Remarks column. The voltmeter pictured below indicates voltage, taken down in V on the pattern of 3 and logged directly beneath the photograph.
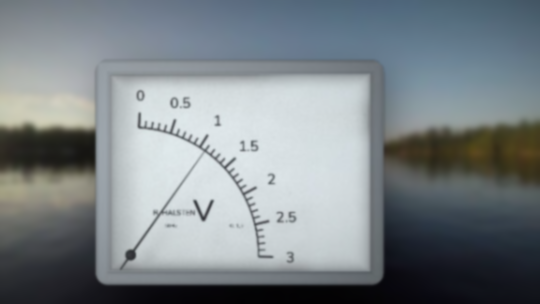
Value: 1.1
